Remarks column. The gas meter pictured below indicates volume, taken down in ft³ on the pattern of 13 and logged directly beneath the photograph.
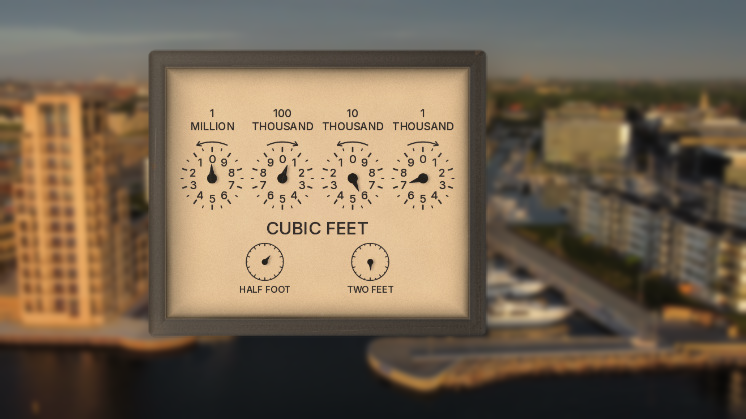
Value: 5700
